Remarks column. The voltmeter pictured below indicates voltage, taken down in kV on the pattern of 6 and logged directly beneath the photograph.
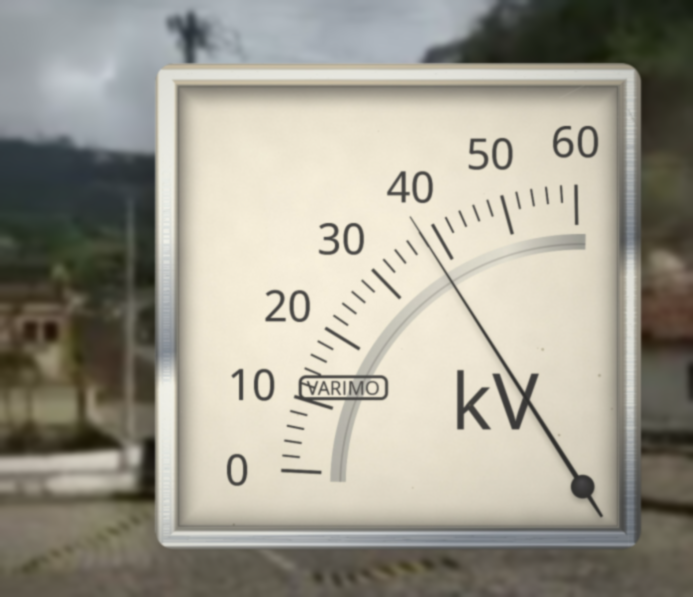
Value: 38
